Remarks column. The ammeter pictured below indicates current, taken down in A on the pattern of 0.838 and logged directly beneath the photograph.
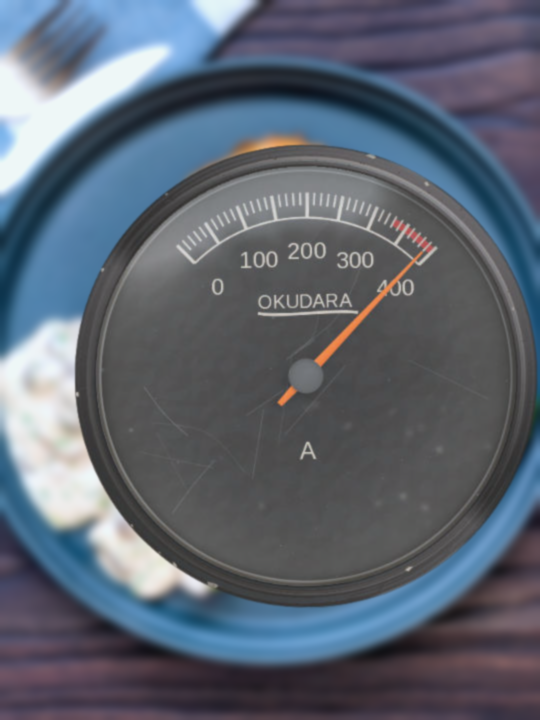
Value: 390
